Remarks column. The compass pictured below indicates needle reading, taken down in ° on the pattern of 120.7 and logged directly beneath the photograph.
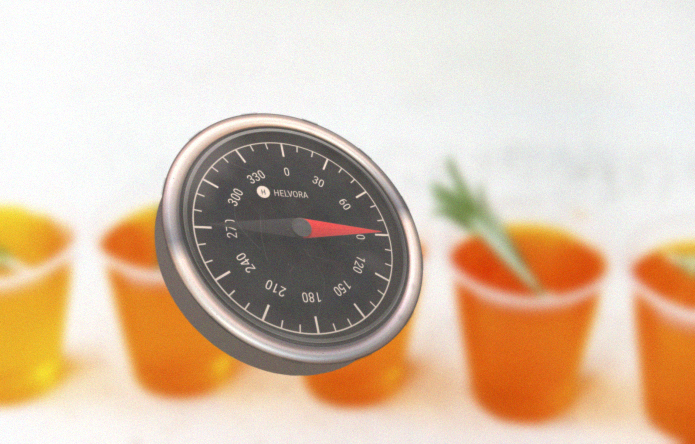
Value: 90
